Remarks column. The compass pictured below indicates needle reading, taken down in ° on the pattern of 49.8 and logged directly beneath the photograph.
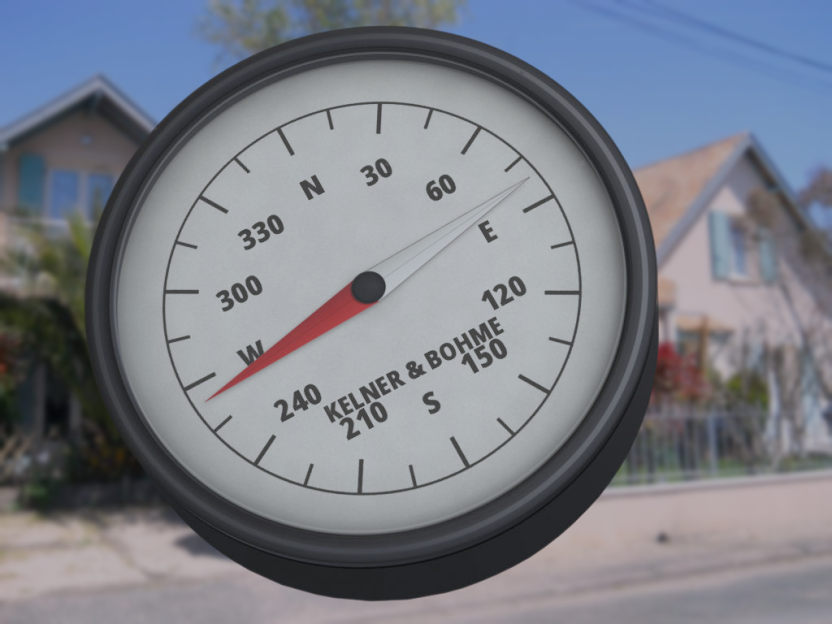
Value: 262.5
